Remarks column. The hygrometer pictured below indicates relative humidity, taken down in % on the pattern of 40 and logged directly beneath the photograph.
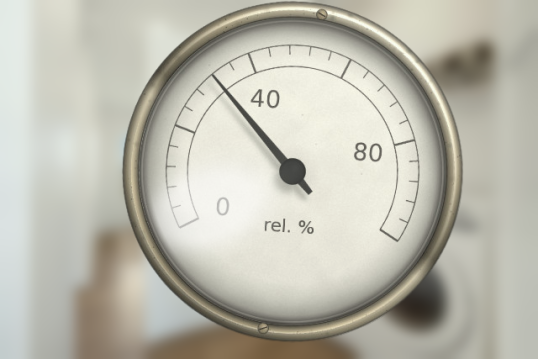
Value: 32
